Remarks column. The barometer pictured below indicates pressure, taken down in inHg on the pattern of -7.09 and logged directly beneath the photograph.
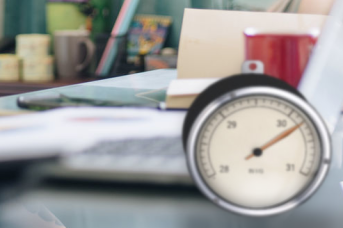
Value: 30.2
